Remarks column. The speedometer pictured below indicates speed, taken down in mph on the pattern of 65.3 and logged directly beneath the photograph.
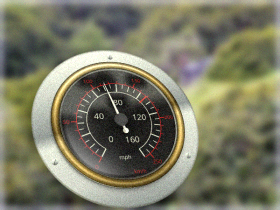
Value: 70
